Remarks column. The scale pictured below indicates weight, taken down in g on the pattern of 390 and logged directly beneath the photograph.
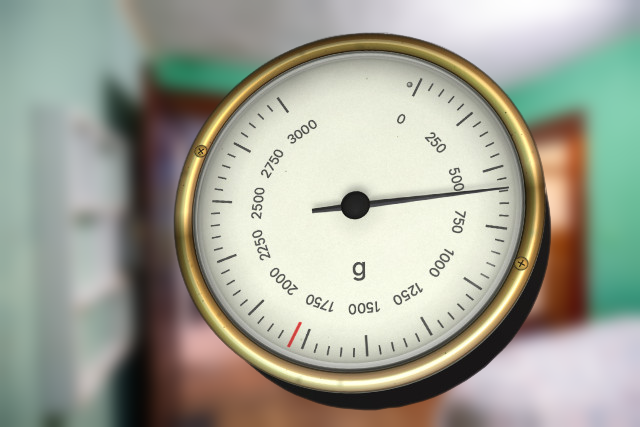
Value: 600
